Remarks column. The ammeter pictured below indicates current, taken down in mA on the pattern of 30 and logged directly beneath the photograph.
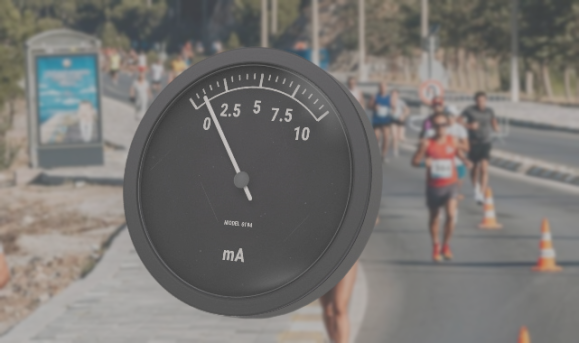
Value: 1
